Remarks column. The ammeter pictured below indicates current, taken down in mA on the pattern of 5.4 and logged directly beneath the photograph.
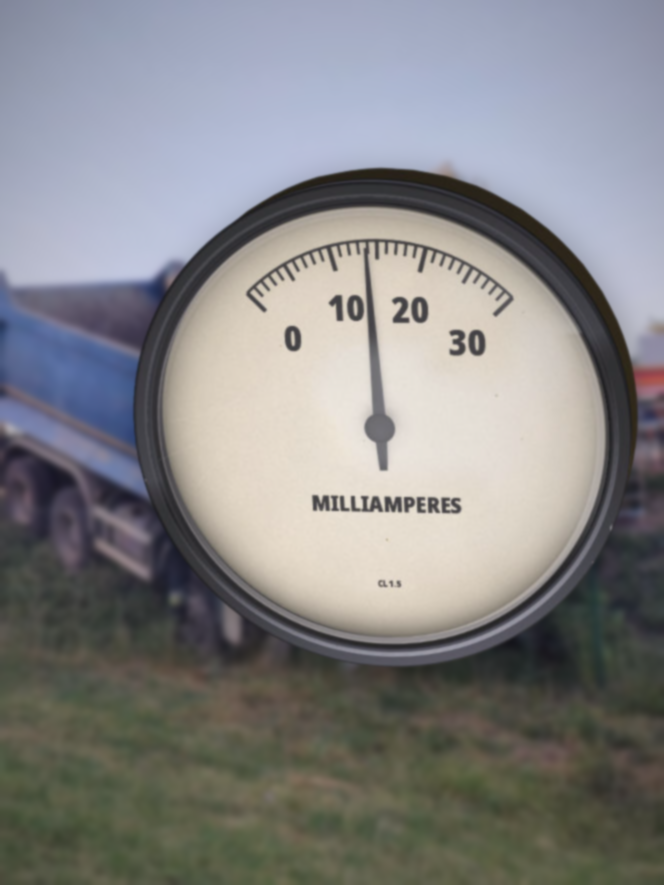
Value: 14
